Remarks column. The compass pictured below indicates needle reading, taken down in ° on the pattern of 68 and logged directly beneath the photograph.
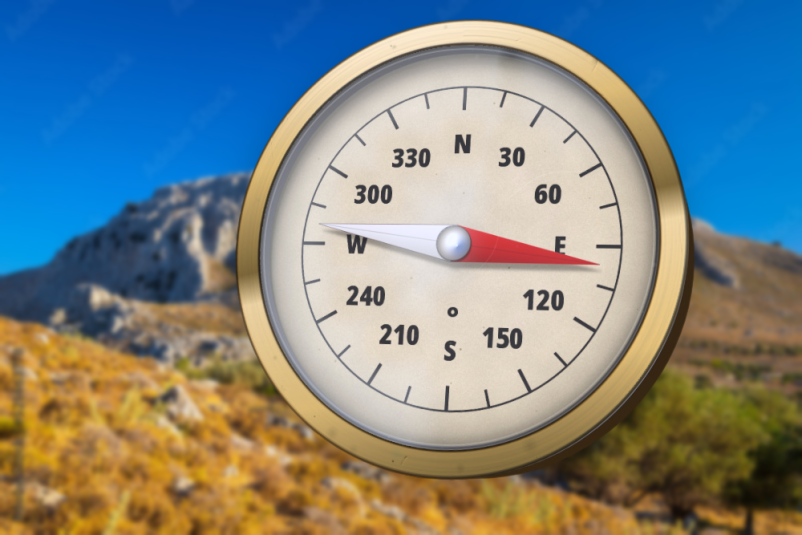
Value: 97.5
